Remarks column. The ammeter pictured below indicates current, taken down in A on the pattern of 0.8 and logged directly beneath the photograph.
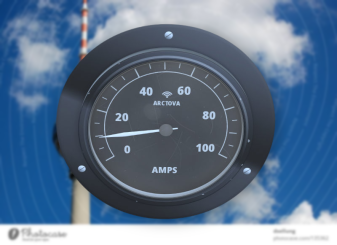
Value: 10
